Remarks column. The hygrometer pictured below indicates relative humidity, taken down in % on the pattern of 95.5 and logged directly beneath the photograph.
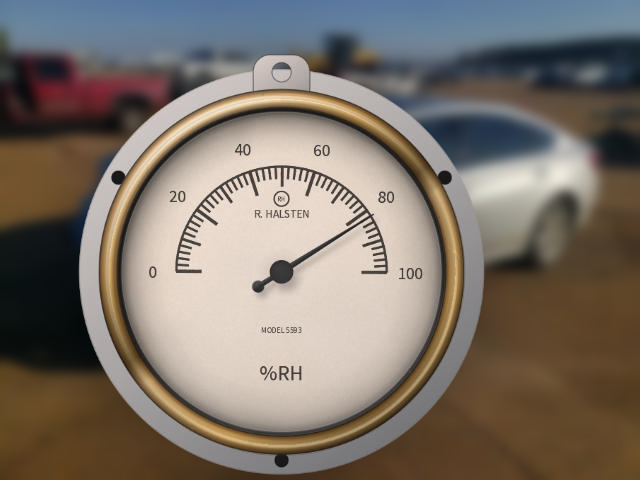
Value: 82
